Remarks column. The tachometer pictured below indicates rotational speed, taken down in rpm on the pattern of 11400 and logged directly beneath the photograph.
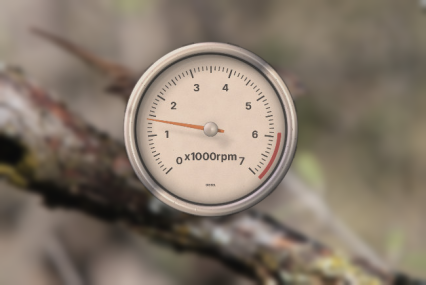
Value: 1400
